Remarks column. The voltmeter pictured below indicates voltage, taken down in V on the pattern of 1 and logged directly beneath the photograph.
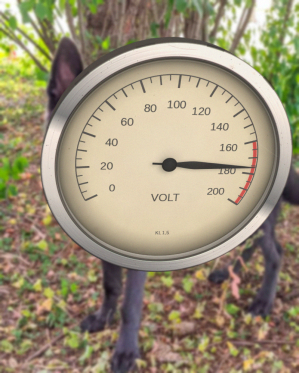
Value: 175
